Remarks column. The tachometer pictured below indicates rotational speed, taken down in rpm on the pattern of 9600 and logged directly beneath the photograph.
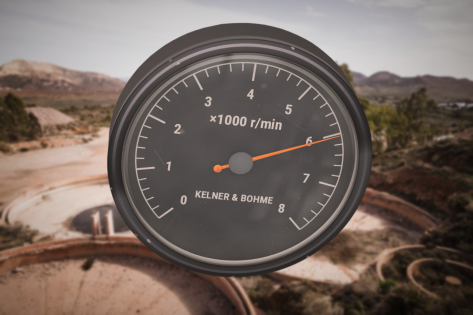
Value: 6000
